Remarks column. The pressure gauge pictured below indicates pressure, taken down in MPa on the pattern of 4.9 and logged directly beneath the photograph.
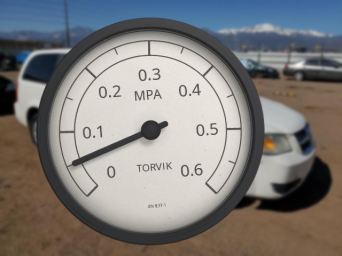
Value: 0.05
